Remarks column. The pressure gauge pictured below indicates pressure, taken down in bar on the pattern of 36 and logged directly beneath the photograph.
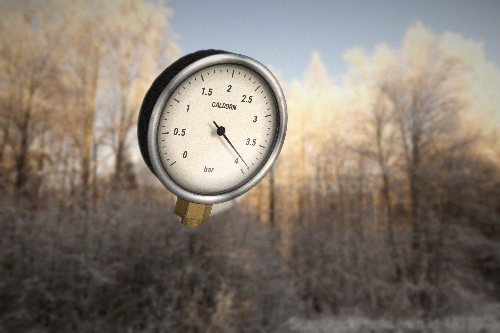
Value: 3.9
